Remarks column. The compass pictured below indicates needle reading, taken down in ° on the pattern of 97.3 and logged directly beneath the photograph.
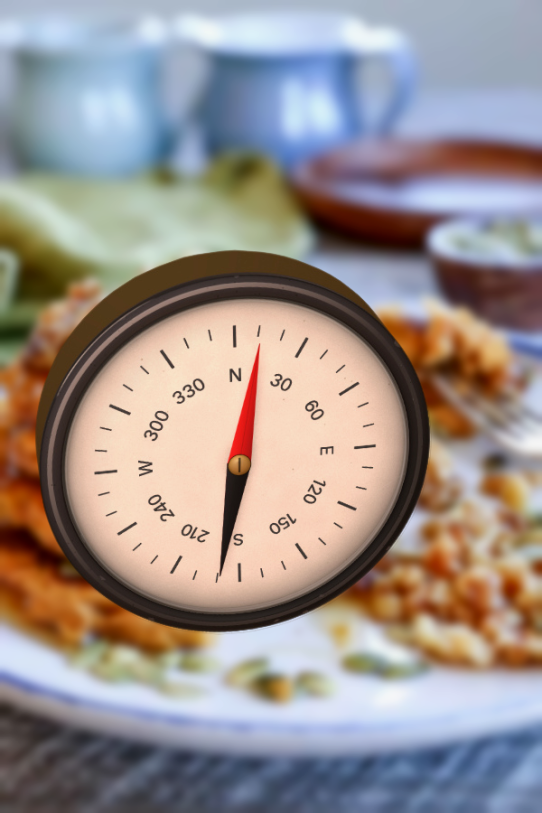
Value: 10
